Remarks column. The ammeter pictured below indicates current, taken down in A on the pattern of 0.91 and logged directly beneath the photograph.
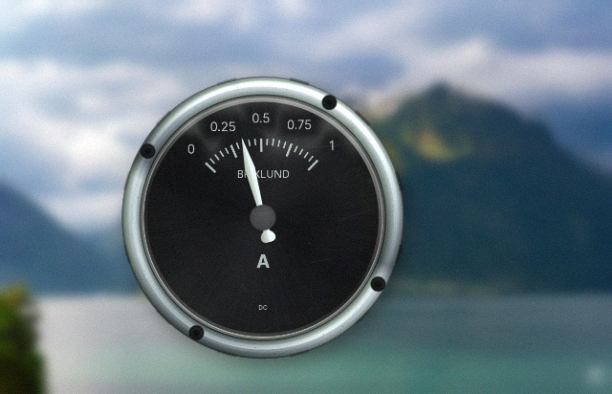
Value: 0.35
